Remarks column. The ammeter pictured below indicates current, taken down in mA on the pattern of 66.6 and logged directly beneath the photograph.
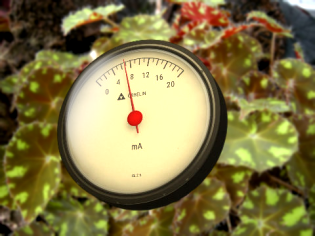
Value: 7
